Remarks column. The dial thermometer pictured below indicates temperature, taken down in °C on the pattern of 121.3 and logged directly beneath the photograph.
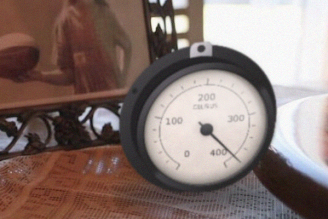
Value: 380
